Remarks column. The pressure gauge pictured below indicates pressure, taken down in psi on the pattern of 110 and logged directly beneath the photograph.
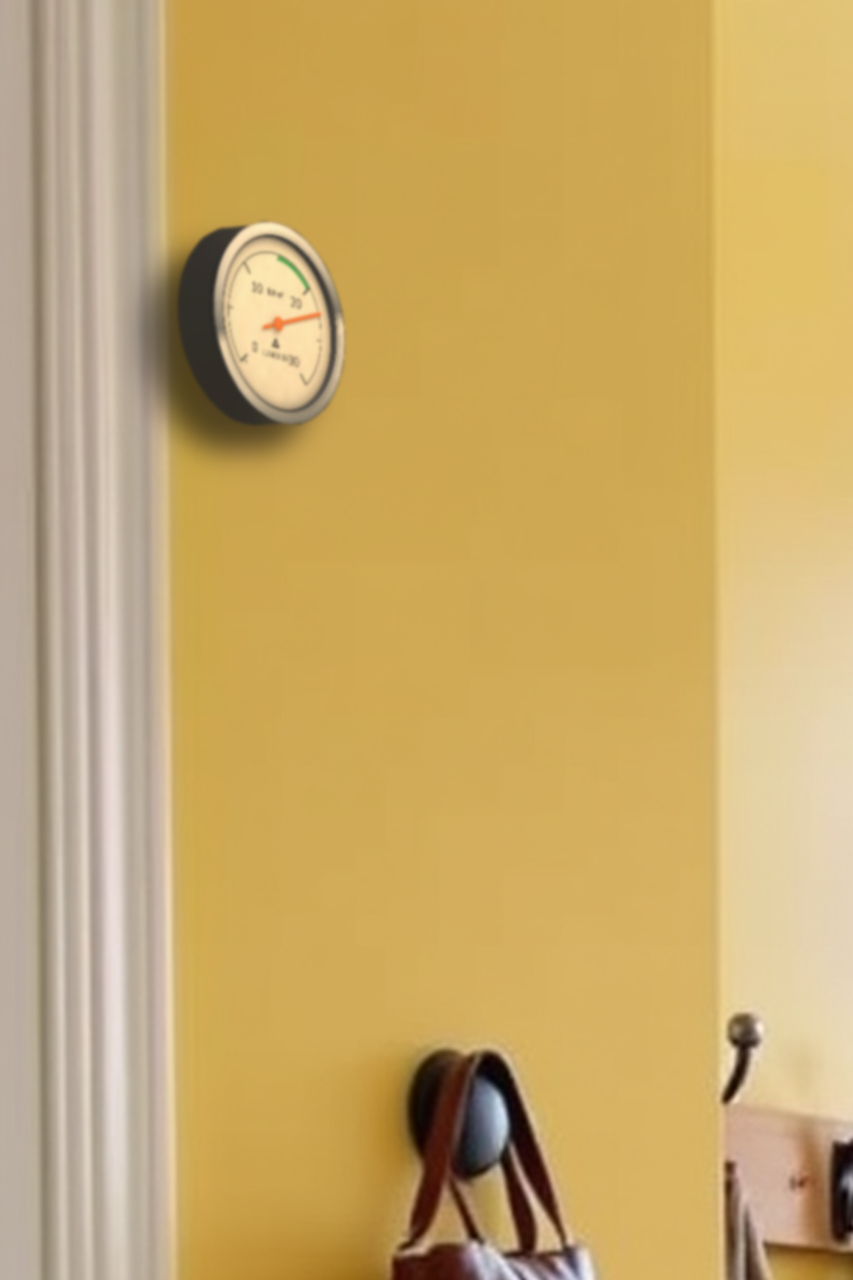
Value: 22.5
